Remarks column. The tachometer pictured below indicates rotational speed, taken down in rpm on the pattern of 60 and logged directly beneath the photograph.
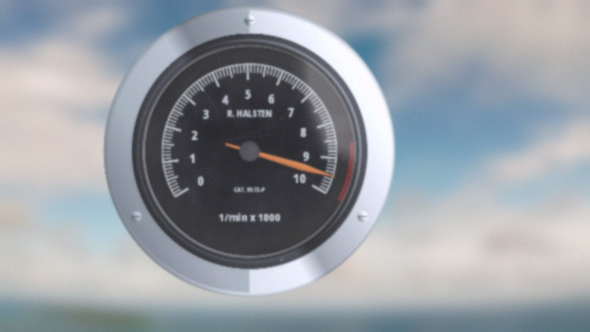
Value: 9500
